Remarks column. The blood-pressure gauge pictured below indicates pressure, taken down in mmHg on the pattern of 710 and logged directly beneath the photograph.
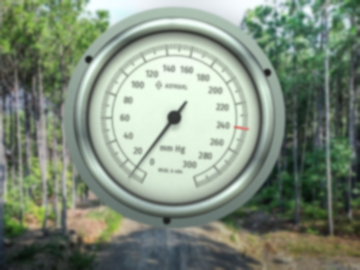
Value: 10
